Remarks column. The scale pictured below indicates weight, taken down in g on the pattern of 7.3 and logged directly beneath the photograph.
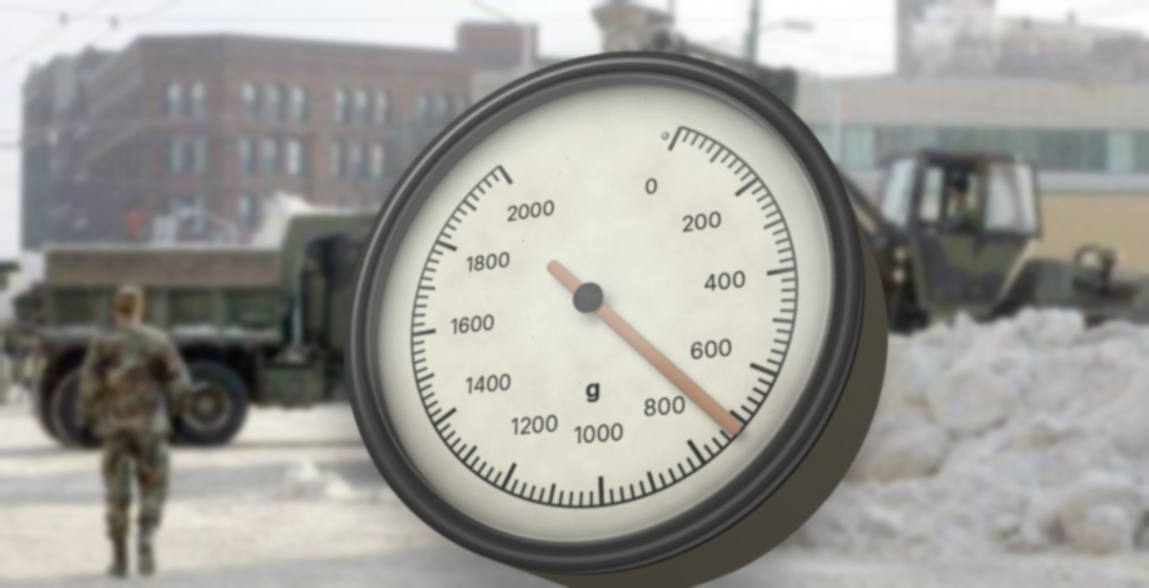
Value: 720
